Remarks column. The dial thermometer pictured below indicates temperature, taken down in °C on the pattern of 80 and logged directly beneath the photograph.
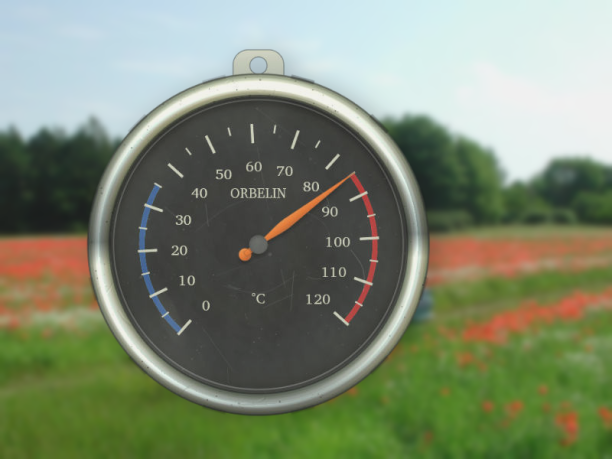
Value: 85
